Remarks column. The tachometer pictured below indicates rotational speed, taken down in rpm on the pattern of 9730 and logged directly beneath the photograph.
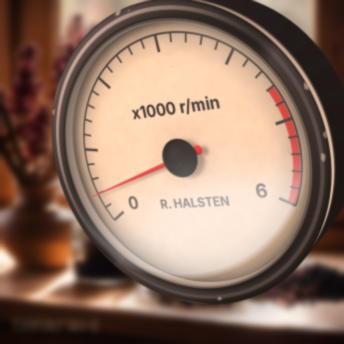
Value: 400
